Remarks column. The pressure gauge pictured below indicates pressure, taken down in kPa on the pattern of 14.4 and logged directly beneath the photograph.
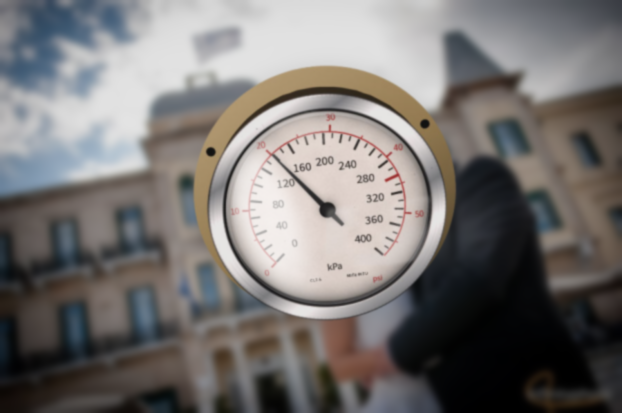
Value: 140
